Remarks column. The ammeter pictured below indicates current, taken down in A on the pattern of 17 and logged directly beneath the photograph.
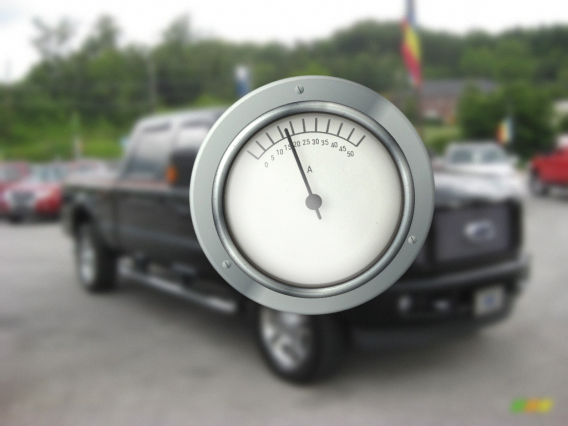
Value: 17.5
